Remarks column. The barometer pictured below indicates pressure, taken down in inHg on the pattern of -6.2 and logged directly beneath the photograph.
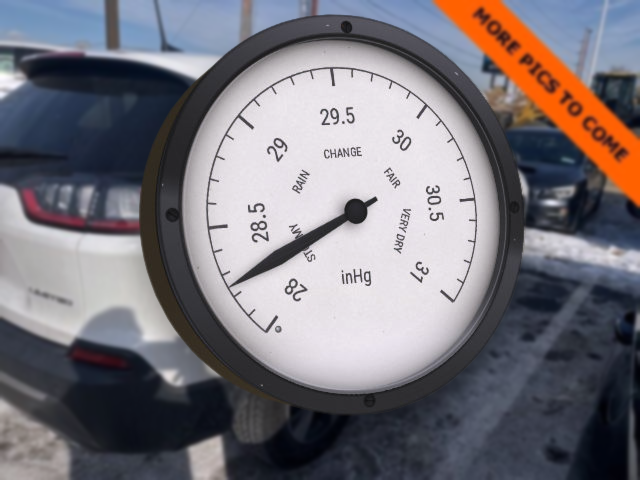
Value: 28.25
